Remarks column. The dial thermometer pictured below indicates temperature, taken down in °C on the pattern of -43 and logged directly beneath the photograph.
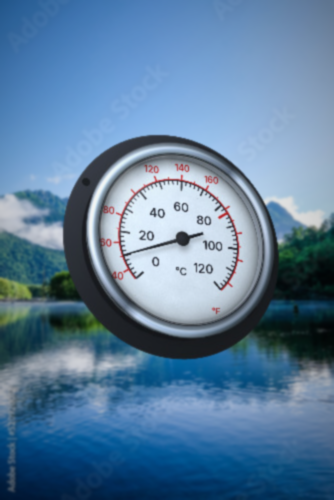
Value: 10
